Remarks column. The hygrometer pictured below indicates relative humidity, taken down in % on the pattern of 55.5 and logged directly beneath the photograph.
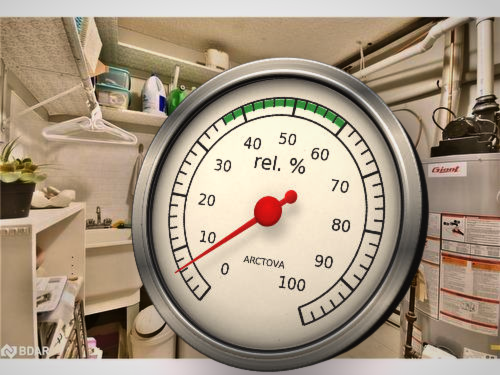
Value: 6
